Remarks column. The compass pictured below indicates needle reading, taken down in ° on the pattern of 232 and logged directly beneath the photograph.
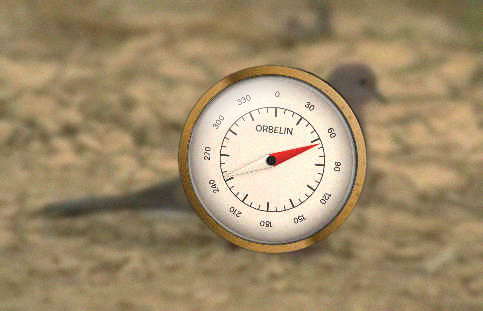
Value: 65
